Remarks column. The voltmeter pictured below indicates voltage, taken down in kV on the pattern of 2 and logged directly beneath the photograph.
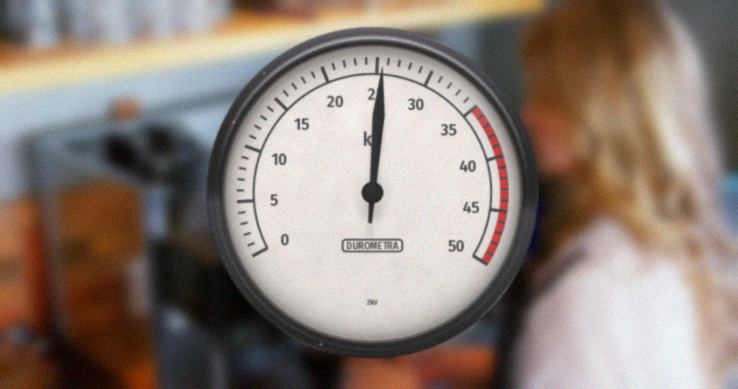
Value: 25.5
